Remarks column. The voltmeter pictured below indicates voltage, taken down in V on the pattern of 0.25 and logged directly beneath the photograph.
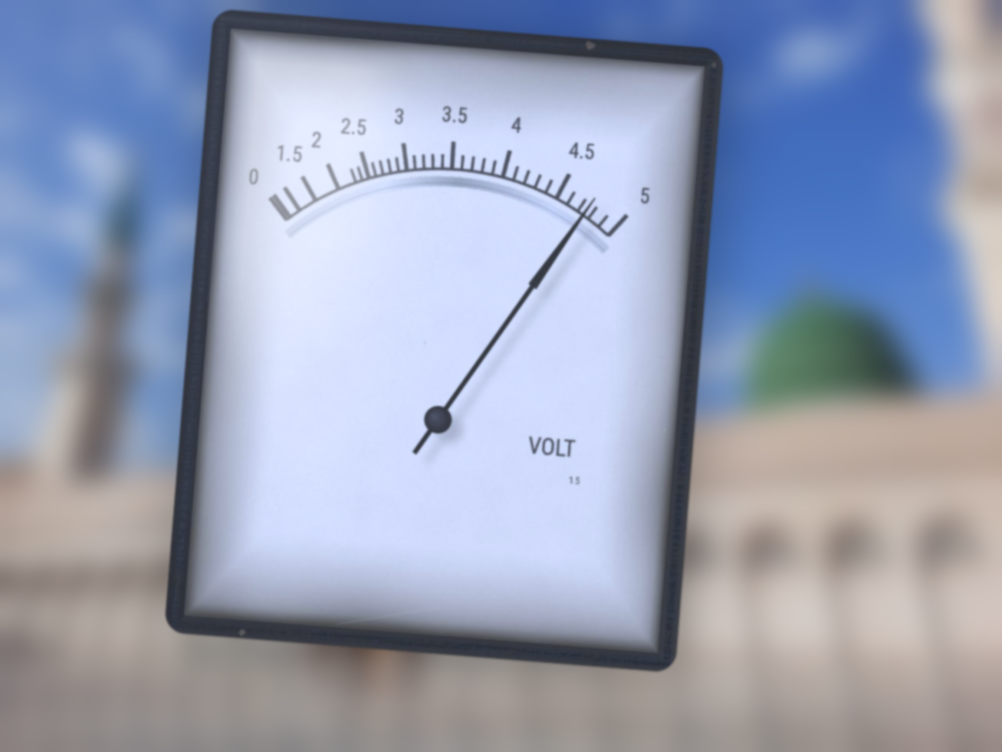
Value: 4.75
